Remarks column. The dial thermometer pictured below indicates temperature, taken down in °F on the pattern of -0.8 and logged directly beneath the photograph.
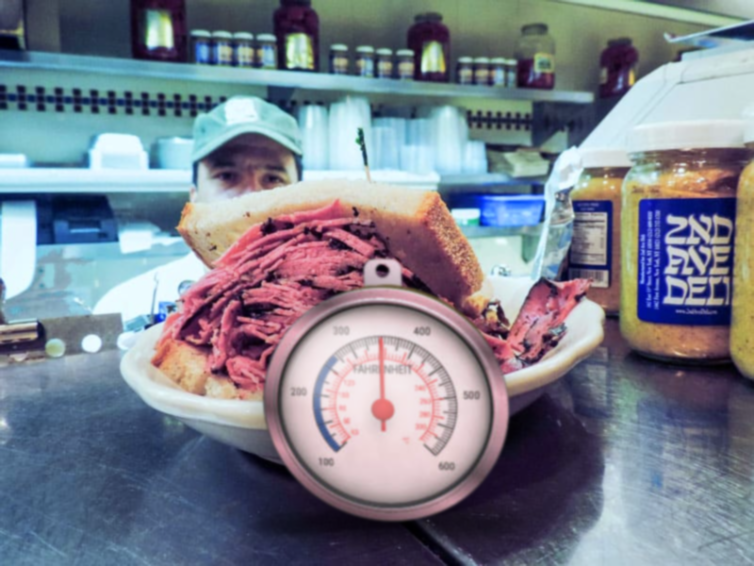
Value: 350
